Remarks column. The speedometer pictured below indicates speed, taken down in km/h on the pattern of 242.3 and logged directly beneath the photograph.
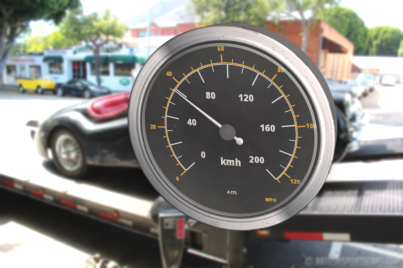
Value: 60
